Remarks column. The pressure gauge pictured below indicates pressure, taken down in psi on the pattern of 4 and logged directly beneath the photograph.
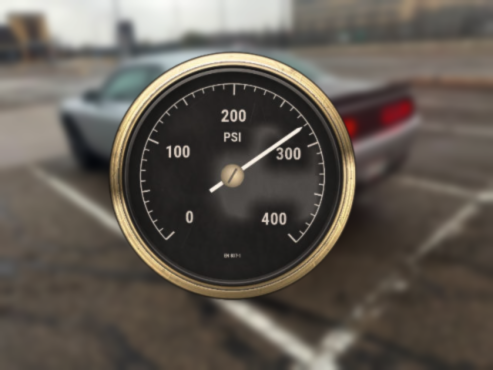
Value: 280
